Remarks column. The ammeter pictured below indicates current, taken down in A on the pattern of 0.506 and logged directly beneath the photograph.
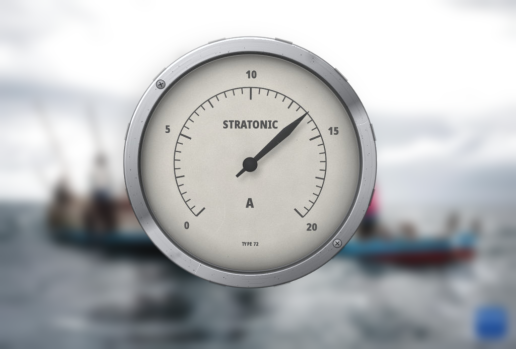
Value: 13.5
